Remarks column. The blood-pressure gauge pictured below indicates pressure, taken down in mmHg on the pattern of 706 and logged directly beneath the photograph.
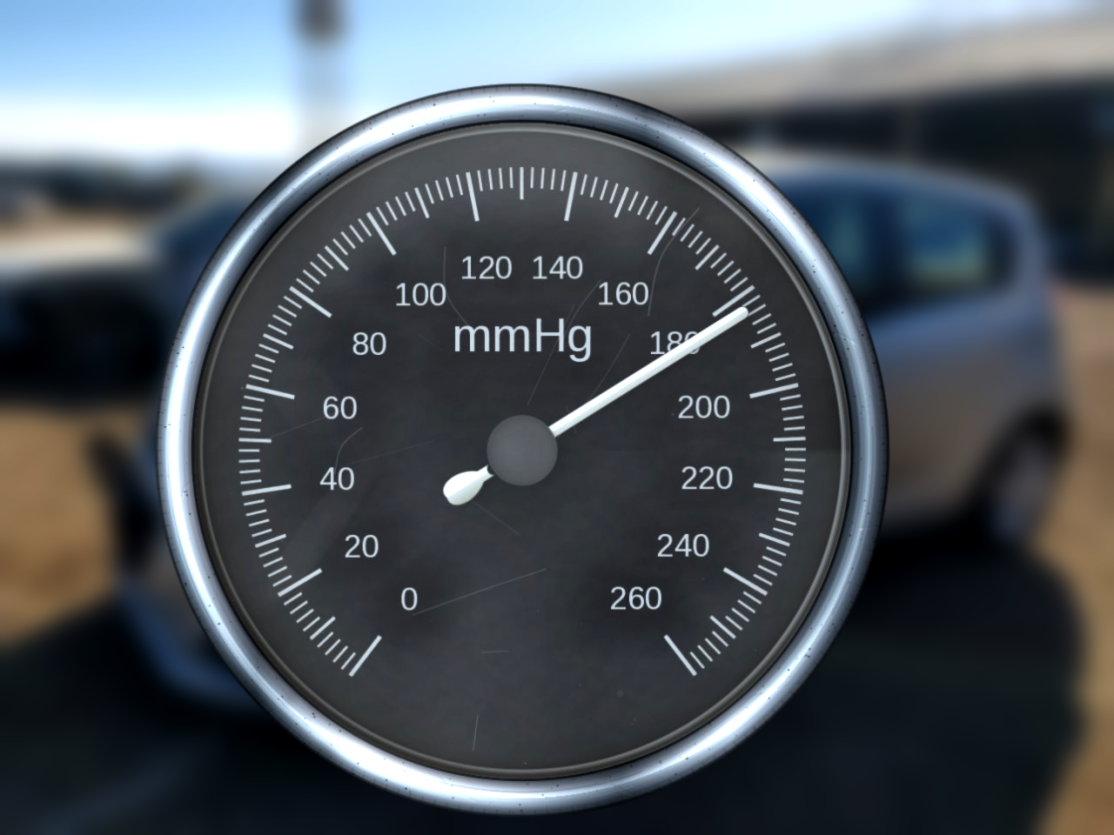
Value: 183
